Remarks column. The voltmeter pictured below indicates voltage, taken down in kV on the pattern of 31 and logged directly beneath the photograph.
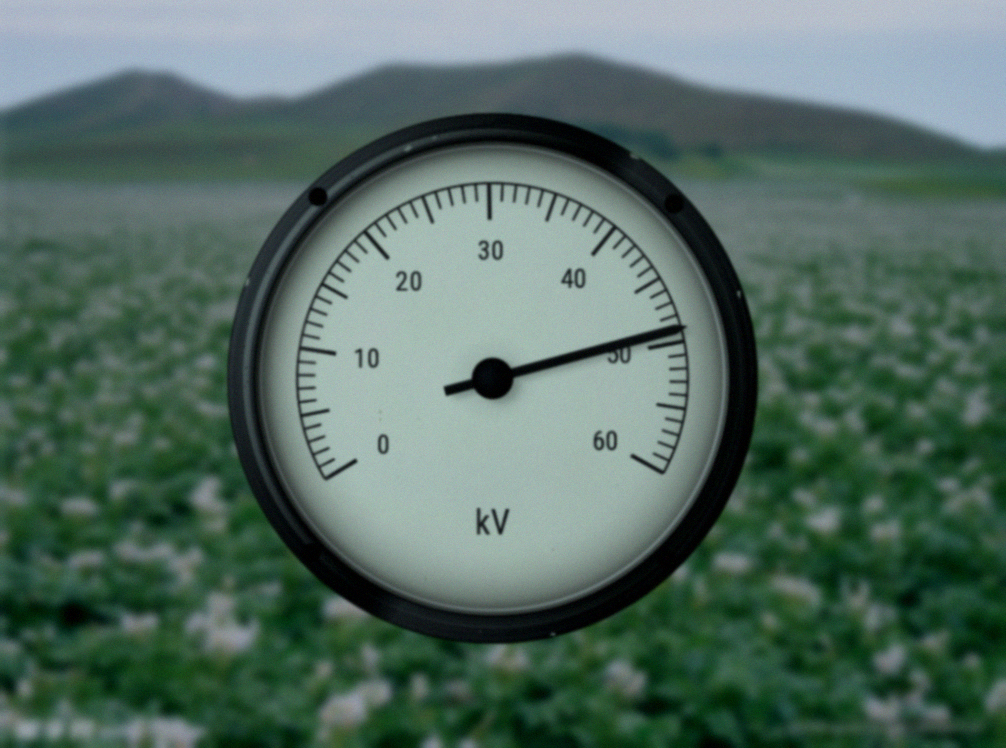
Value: 49
